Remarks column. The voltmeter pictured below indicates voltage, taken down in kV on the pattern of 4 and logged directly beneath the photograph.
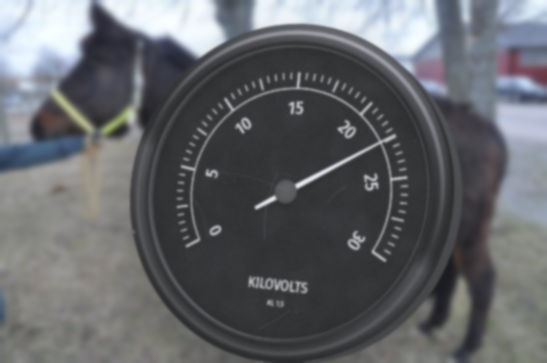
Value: 22.5
